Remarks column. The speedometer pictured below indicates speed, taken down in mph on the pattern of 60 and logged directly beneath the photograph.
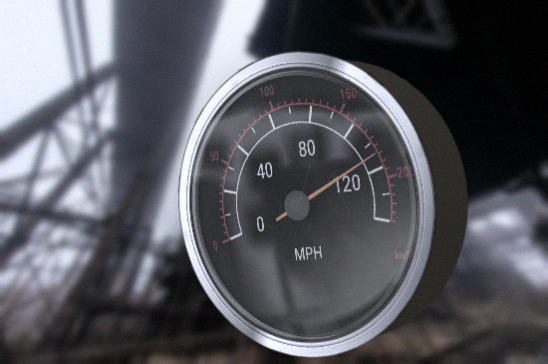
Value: 115
